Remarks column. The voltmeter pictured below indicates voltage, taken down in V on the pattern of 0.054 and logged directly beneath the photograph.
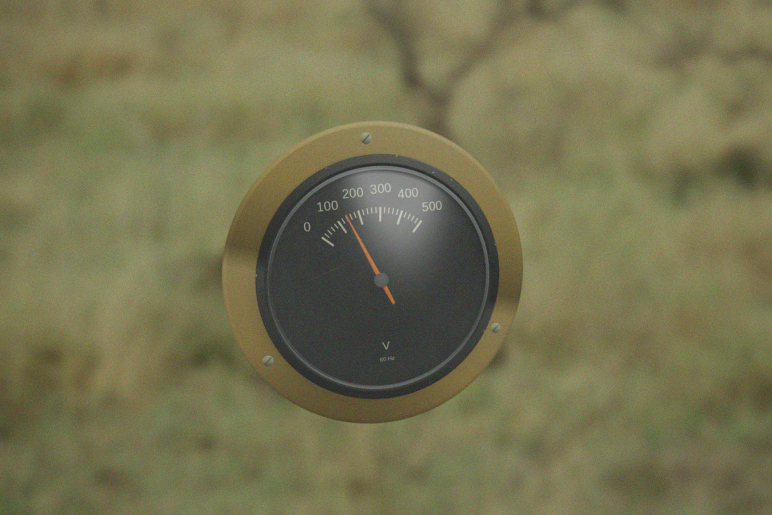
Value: 140
